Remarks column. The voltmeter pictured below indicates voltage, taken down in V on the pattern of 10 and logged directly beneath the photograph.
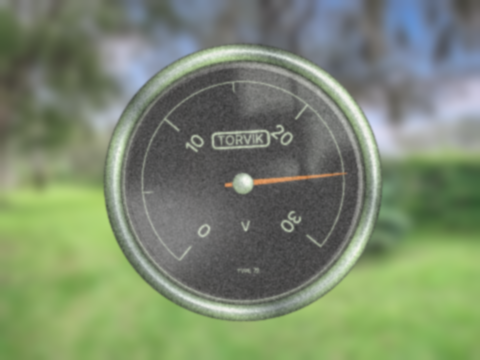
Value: 25
